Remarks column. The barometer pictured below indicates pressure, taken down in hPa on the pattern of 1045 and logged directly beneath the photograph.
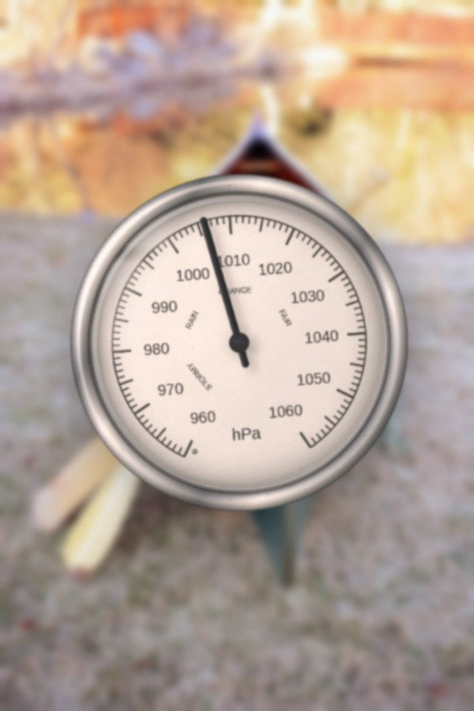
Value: 1006
